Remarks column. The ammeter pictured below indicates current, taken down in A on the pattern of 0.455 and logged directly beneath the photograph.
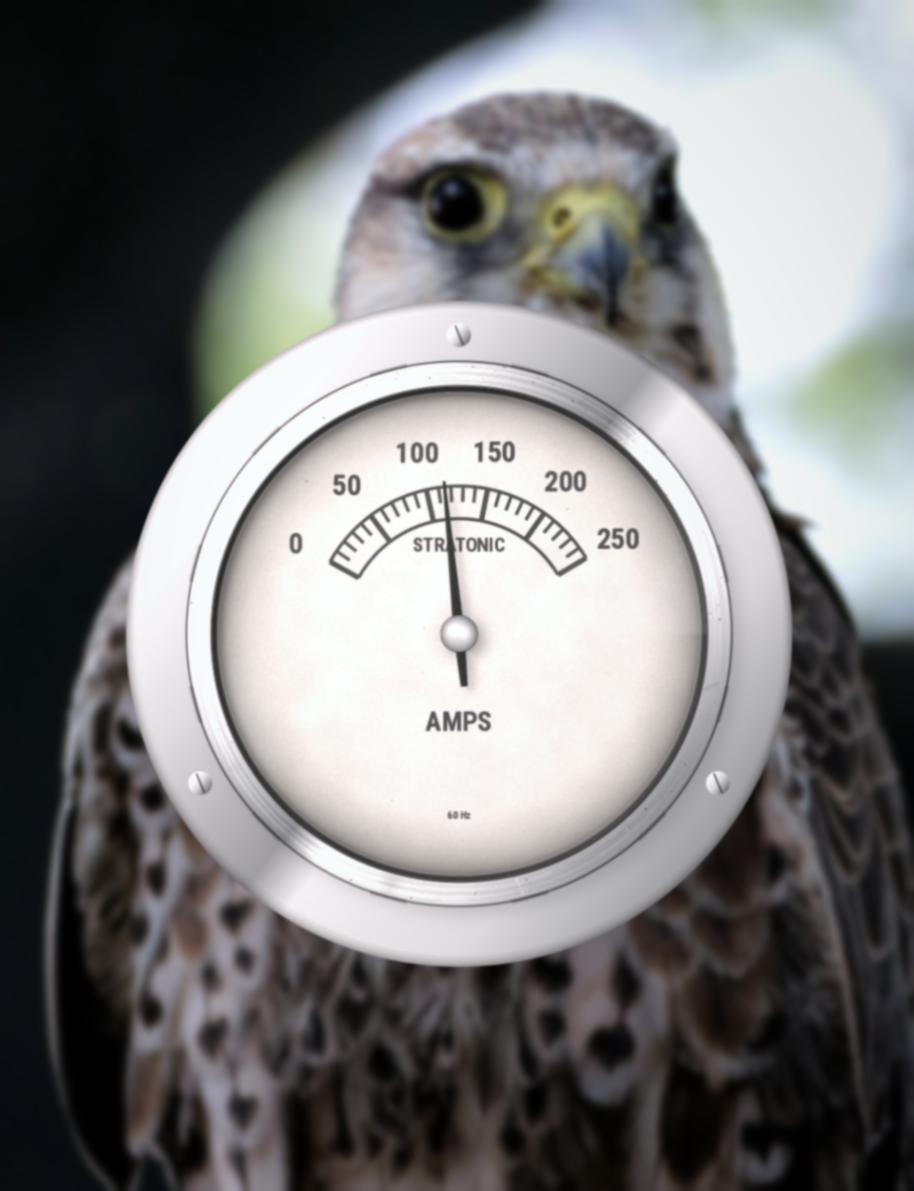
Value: 115
